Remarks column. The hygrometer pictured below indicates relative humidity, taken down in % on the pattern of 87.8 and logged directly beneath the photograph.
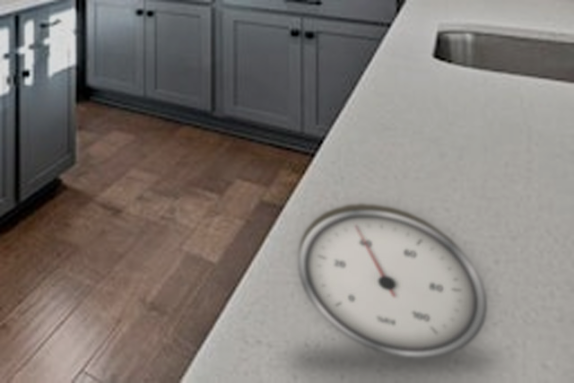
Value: 40
